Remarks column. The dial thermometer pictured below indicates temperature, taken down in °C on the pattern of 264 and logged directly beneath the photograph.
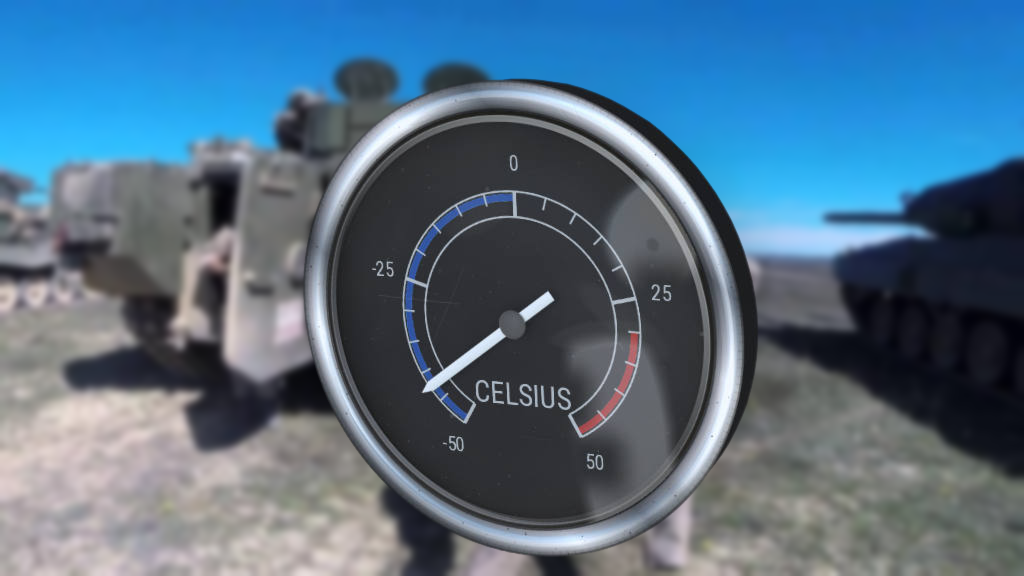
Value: -42.5
